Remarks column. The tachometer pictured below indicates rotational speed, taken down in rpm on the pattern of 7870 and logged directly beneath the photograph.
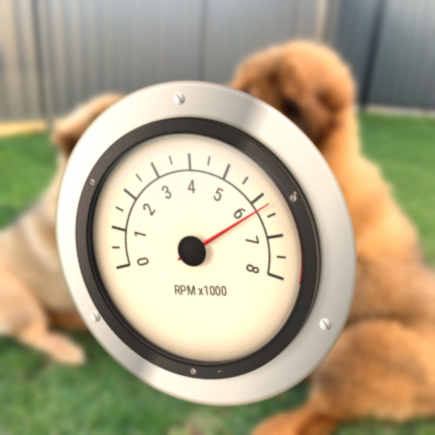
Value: 6250
